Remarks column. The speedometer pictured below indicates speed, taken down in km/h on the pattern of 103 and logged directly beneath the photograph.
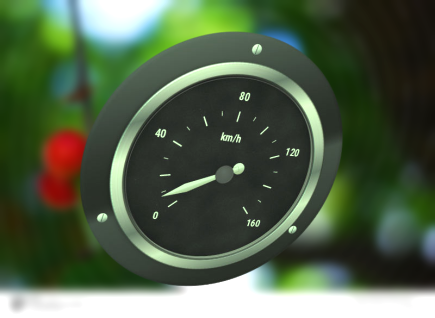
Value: 10
